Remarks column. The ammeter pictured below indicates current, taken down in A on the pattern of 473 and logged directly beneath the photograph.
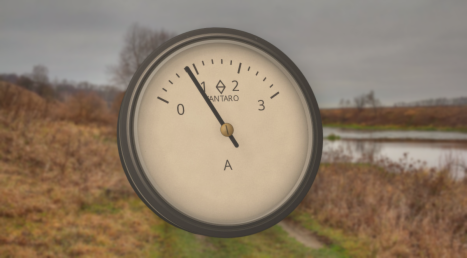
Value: 0.8
